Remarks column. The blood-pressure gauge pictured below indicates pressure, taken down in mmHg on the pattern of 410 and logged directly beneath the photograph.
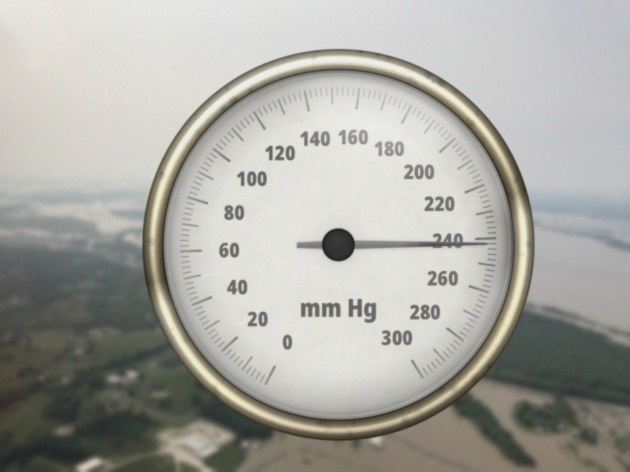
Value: 242
